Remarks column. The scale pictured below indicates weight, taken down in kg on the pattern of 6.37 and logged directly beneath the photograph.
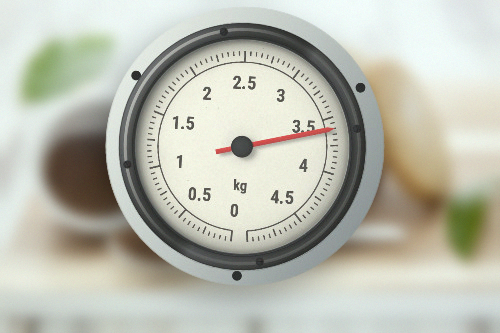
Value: 3.6
